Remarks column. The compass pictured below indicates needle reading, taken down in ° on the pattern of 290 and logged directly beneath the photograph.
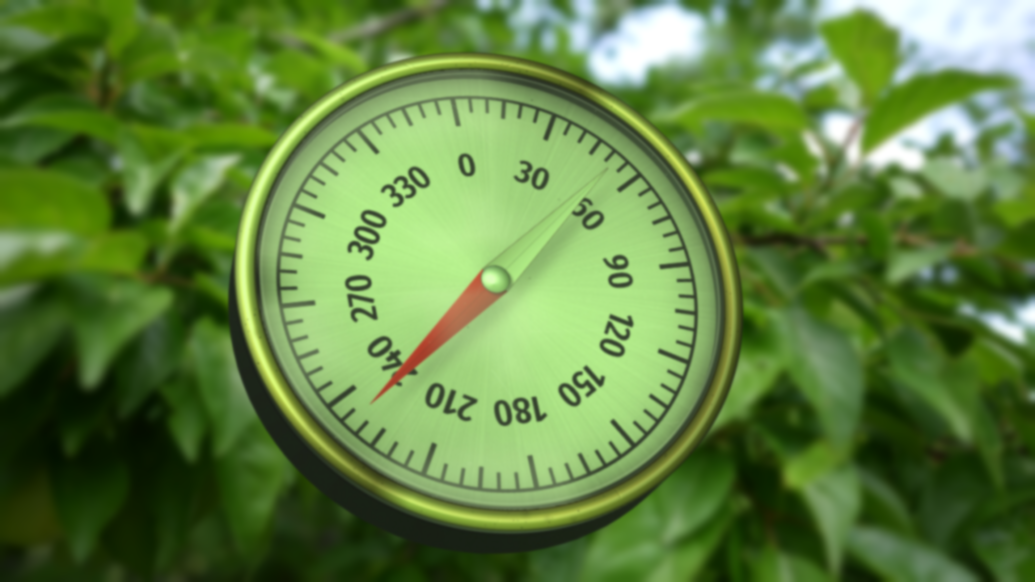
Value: 232.5
